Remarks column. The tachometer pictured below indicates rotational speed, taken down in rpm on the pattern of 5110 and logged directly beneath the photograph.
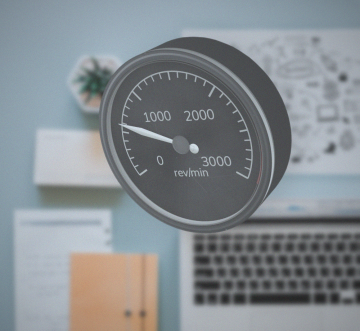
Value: 600
